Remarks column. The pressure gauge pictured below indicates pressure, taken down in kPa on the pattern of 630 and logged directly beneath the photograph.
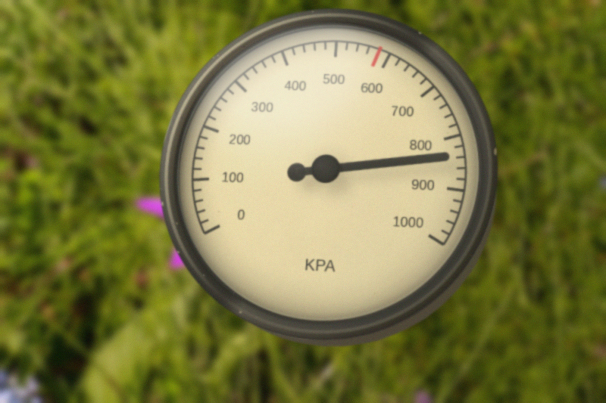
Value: 840
